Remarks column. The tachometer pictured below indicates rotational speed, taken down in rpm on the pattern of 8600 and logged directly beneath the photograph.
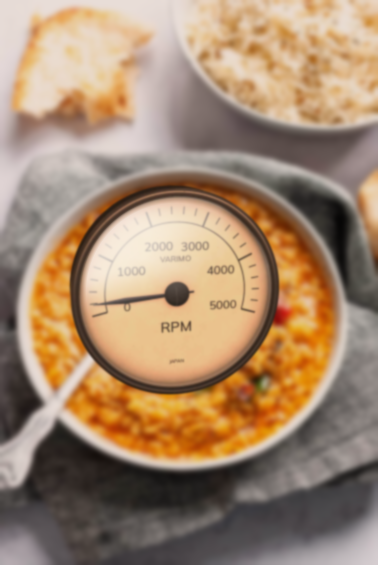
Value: 200
